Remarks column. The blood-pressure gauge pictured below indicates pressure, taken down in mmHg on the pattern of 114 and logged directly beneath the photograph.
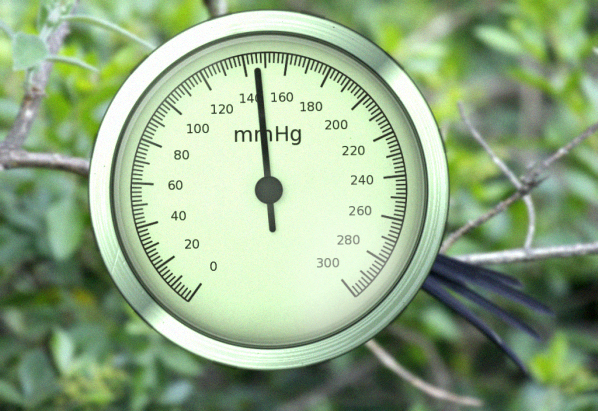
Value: 146
